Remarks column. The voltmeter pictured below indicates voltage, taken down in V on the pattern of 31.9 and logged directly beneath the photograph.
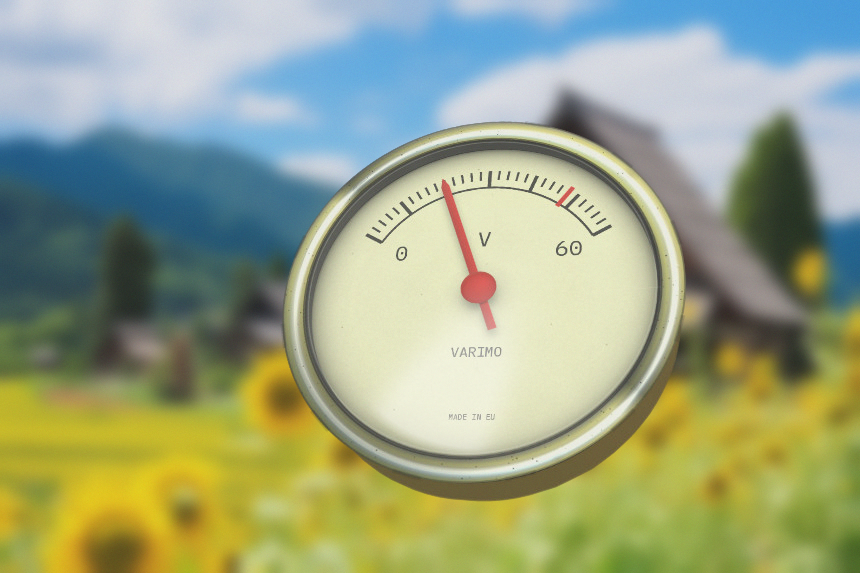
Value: 20
